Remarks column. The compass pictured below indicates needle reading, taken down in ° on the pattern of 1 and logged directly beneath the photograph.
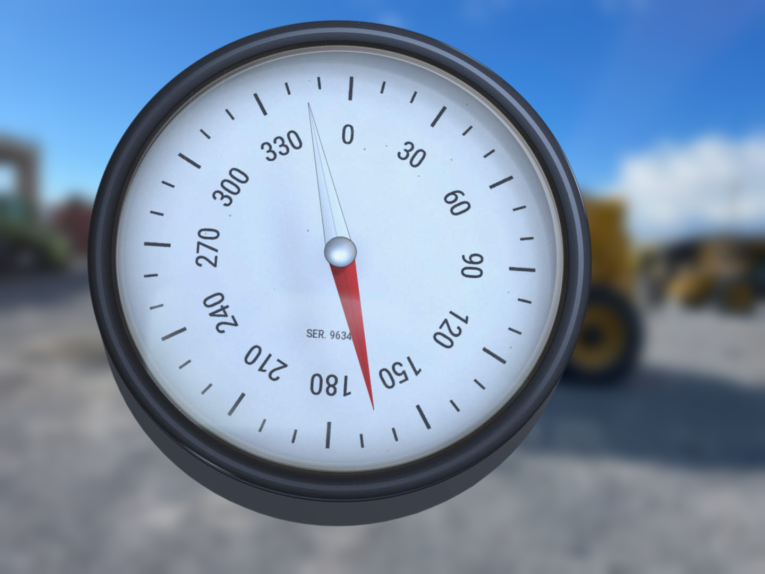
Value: 165
